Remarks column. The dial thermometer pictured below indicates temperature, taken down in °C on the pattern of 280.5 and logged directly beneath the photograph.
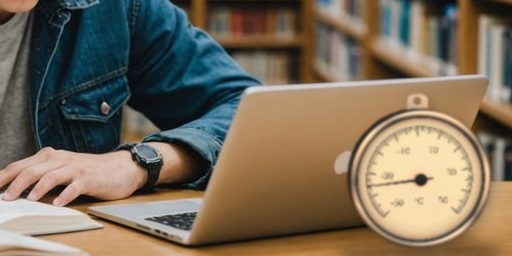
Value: -35
